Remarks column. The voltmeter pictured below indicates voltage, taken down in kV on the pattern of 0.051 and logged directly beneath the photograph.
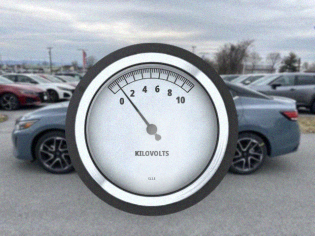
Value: 1
